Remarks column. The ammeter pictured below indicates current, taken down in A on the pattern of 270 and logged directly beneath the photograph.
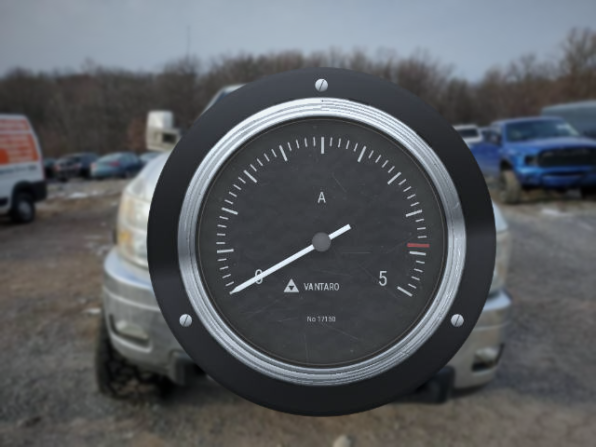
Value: 0
